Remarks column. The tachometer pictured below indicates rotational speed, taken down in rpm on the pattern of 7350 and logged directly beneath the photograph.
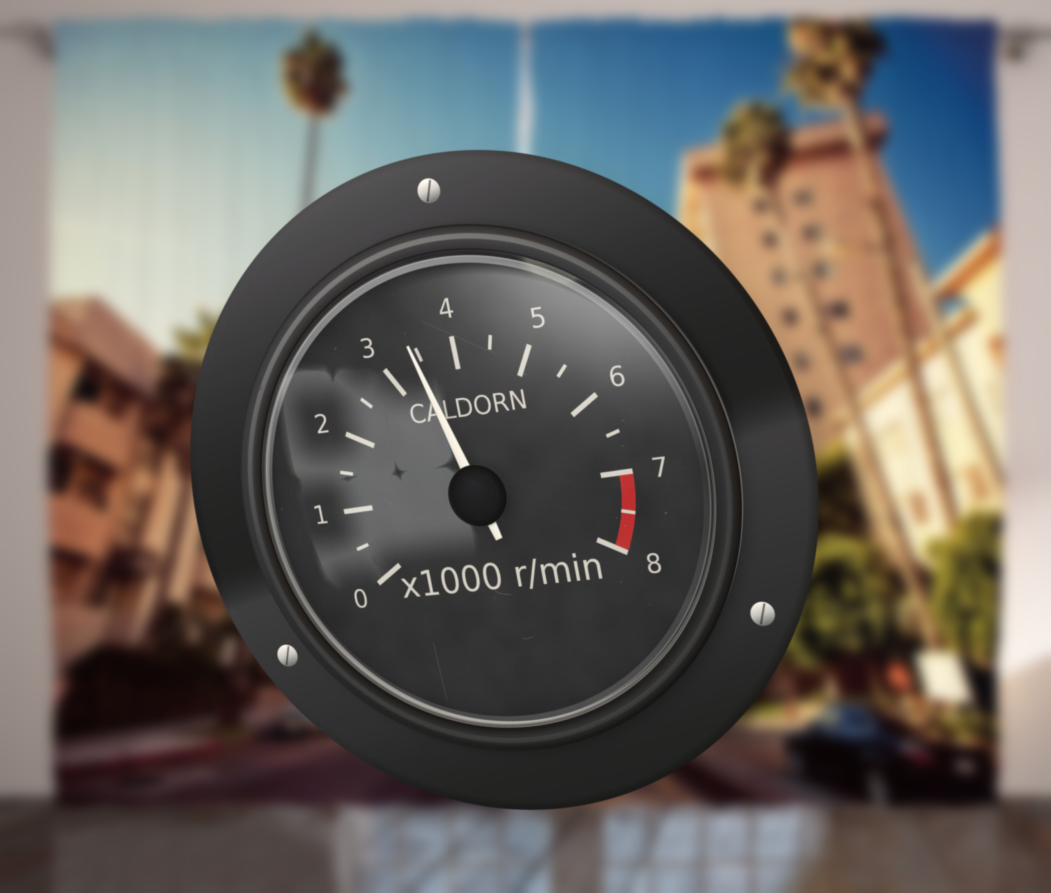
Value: 3500
